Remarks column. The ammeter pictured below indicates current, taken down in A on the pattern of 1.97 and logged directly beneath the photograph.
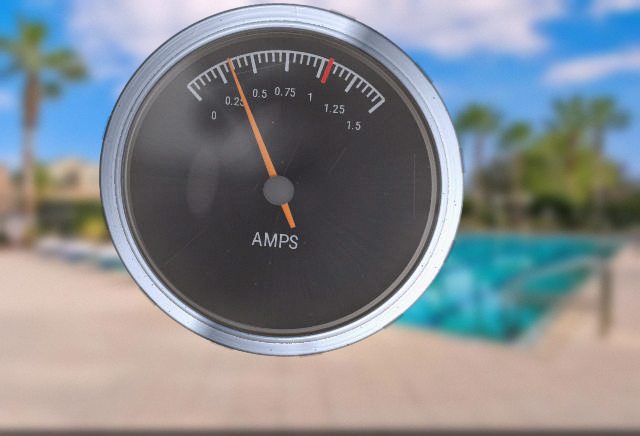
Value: 0.35
